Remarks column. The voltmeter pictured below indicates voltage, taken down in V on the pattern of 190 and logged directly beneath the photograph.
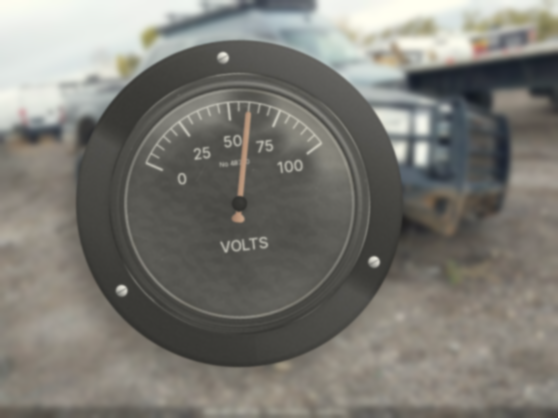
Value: 60
